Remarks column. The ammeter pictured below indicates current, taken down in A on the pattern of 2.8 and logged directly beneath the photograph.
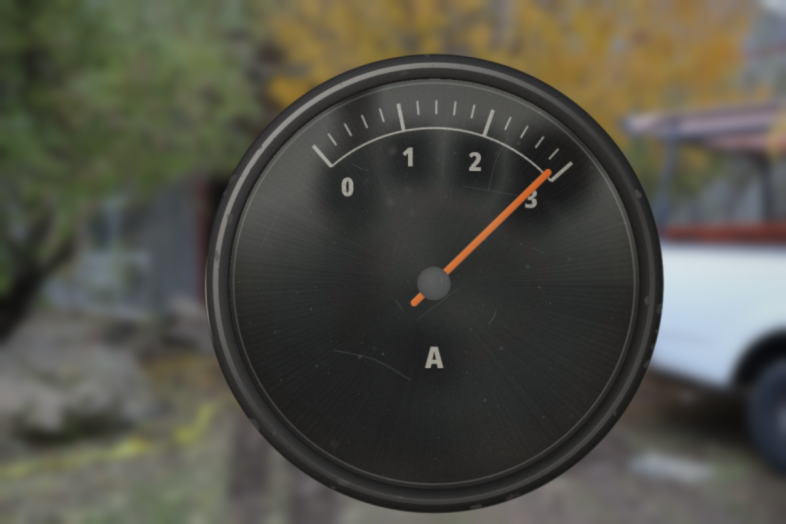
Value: 2.9
